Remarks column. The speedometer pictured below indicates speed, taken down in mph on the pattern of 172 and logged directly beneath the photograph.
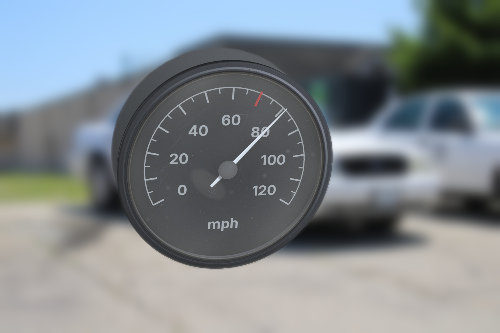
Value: 80
